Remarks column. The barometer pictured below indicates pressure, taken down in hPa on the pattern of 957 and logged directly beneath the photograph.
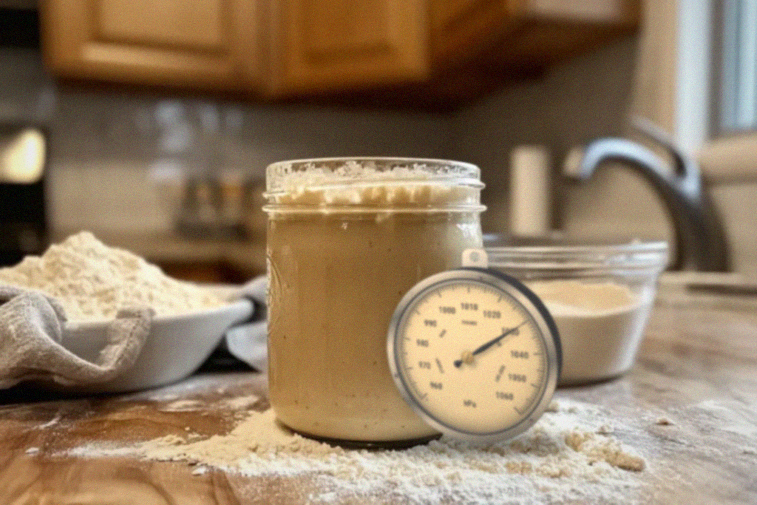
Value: 1030
